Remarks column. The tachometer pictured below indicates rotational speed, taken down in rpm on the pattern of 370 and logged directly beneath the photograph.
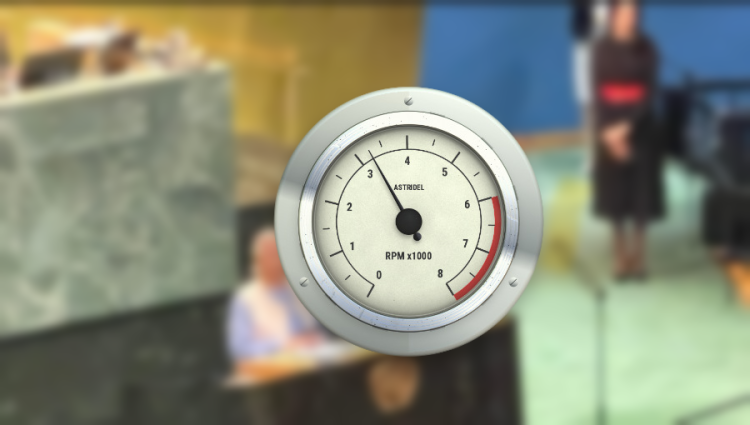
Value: 3250
